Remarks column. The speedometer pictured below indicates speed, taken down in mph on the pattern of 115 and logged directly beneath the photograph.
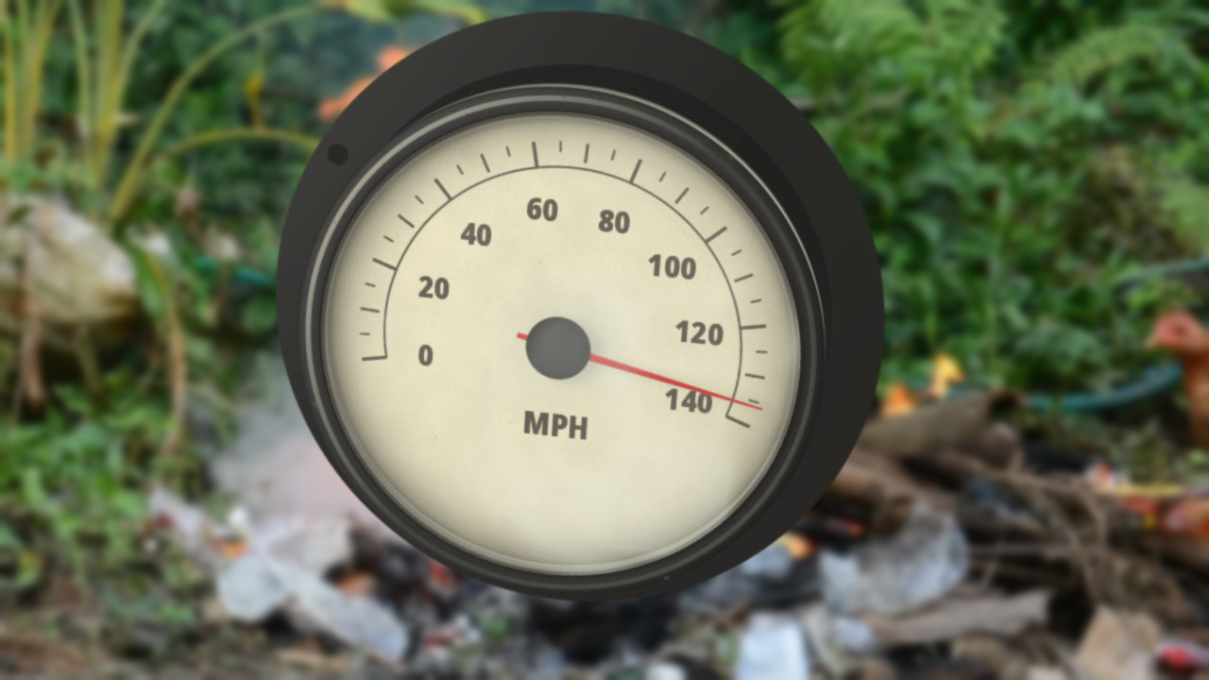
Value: 135
